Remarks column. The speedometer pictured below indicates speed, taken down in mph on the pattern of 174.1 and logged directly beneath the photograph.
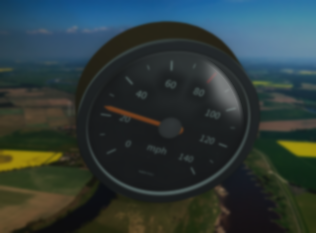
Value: 25
